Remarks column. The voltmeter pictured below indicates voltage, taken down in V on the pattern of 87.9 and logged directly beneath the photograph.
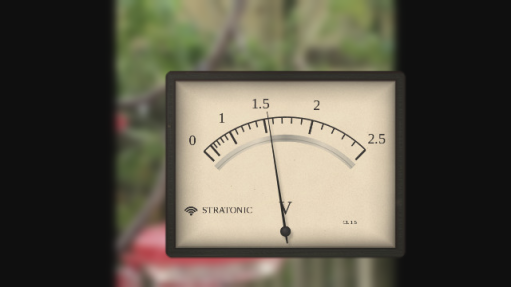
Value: 1.55
